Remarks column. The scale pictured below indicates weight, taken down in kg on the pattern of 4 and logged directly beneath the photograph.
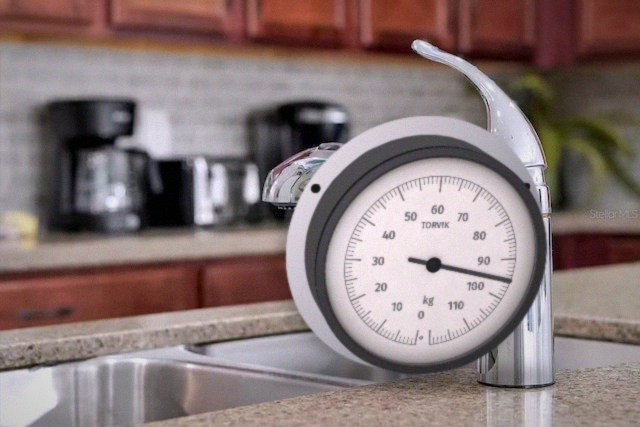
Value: 95
